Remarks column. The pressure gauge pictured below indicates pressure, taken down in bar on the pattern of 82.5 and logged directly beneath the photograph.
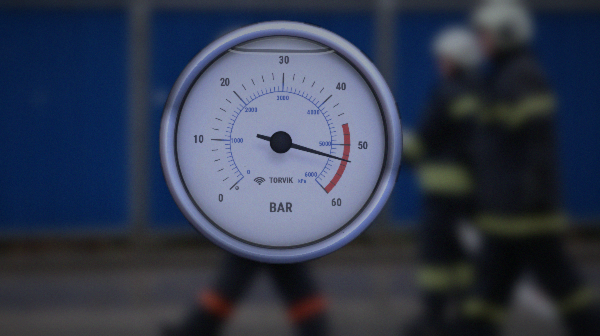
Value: 53
